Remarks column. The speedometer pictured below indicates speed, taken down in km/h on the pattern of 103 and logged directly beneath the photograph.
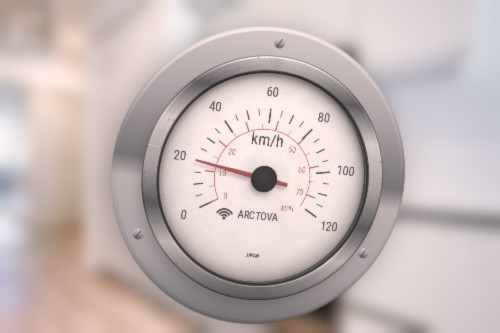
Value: 20
